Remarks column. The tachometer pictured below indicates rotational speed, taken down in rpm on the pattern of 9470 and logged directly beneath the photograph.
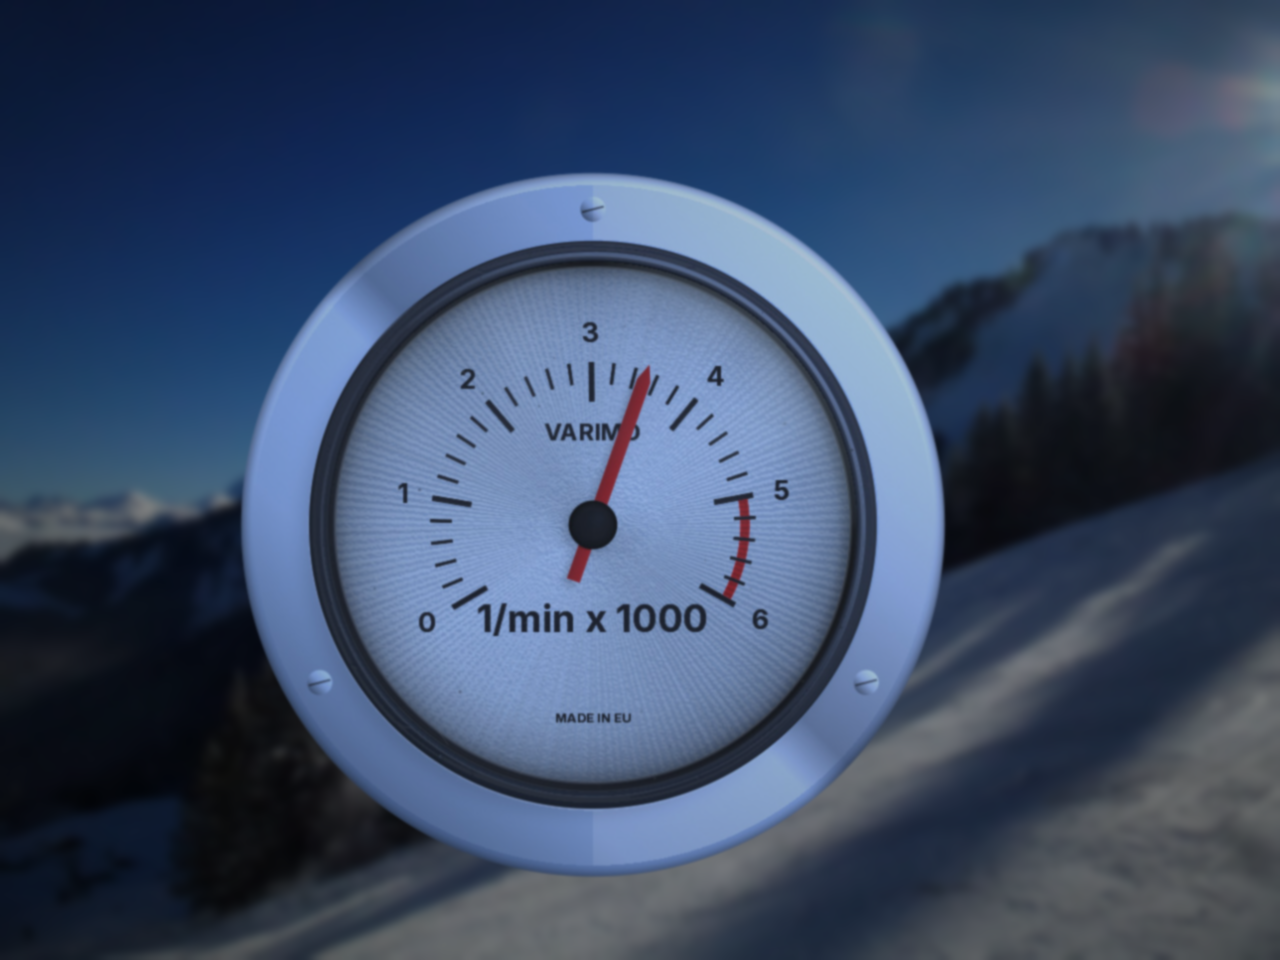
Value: 3500
